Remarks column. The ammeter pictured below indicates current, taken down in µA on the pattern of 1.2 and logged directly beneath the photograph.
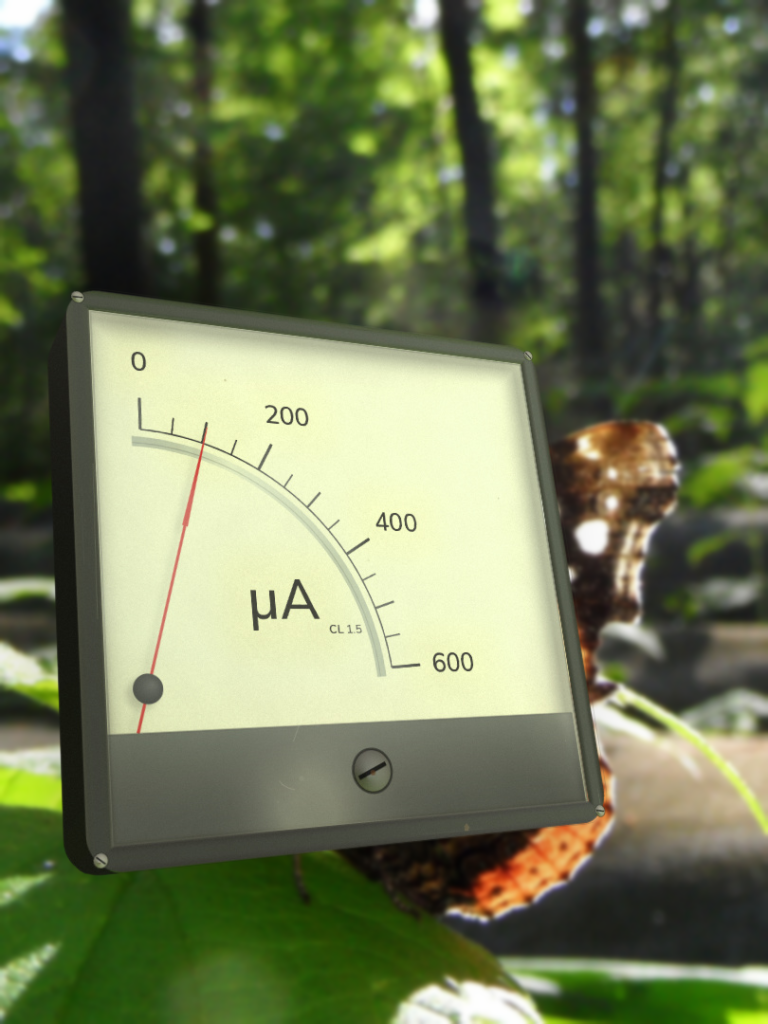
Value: 100
